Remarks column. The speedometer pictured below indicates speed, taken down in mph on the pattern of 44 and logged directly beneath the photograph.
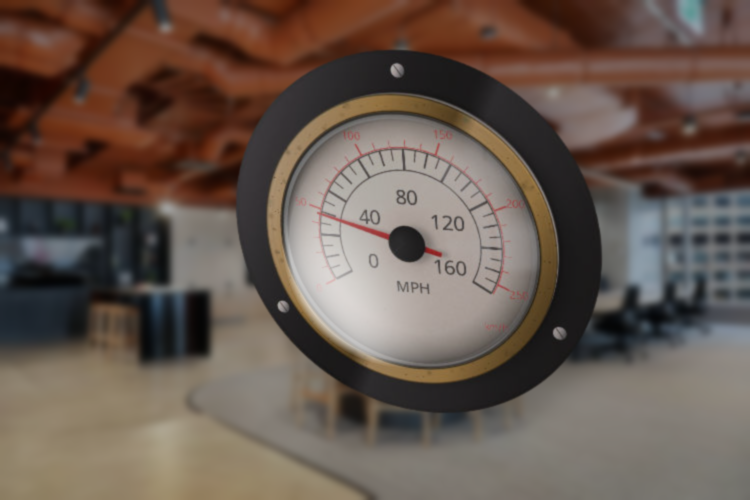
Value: 30
